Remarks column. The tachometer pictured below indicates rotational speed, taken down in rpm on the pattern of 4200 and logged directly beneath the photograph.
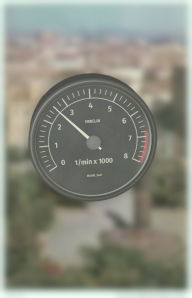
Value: 2600
